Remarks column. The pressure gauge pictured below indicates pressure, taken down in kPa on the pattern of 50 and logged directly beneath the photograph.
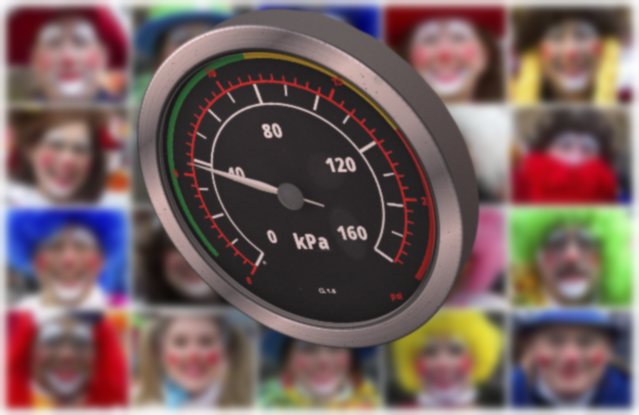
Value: 40
